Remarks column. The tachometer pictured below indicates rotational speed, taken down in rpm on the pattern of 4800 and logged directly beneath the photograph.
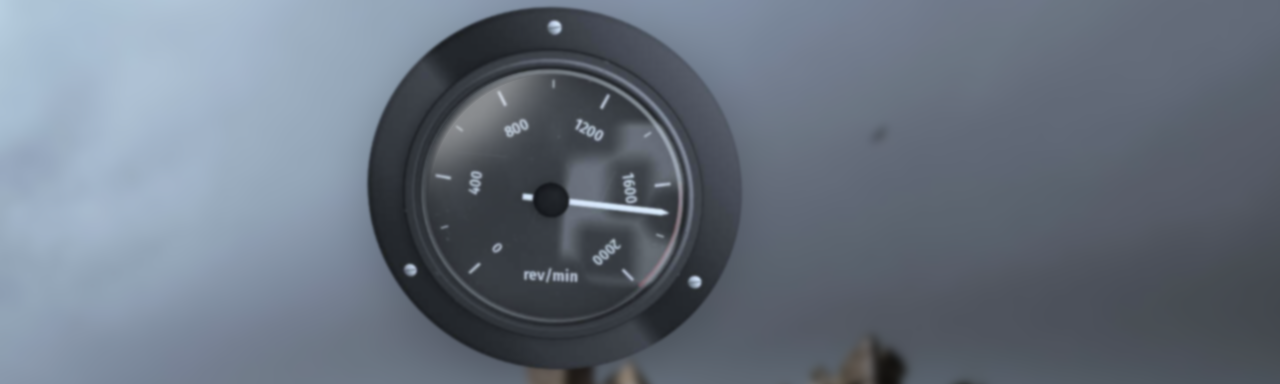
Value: 1700
